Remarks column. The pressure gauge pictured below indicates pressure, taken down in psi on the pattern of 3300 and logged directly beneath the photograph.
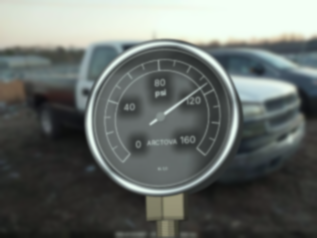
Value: 115
